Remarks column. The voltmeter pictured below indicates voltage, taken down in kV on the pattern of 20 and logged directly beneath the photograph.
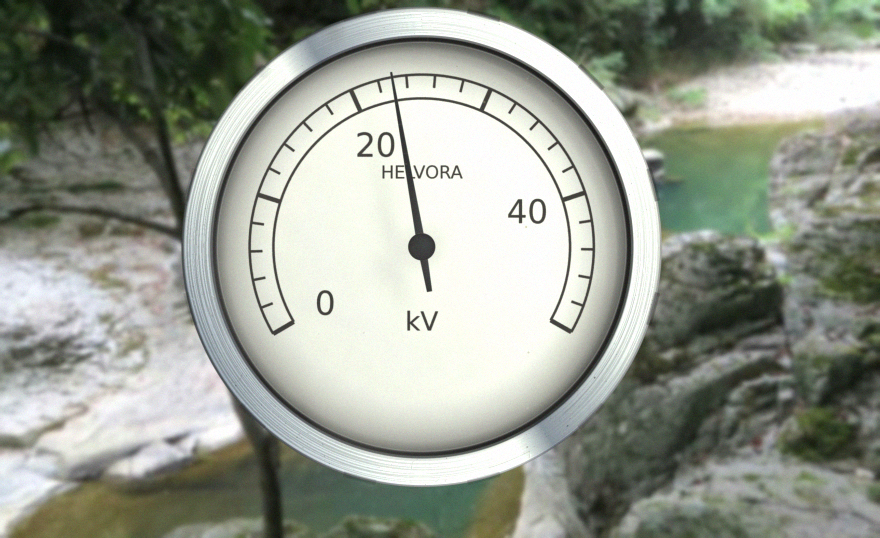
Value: 23
